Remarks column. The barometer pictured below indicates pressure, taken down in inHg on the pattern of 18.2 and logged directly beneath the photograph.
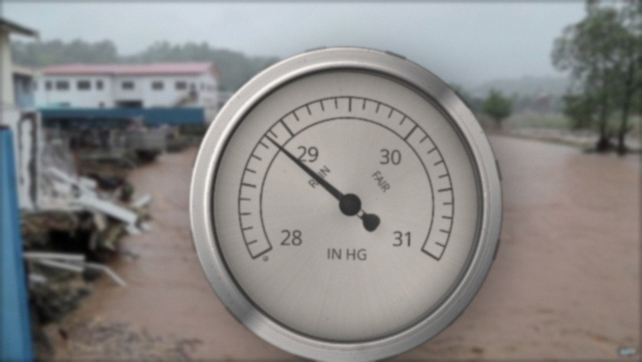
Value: 28.85
